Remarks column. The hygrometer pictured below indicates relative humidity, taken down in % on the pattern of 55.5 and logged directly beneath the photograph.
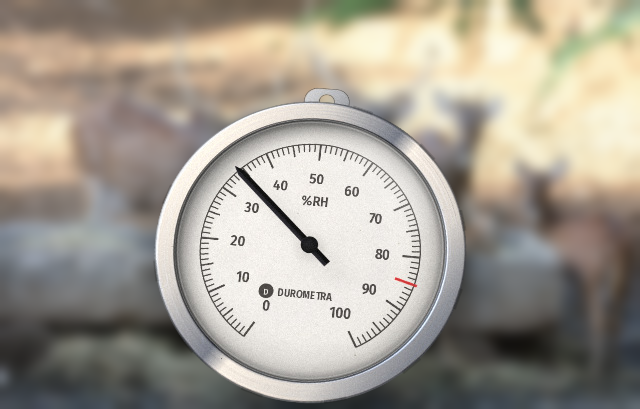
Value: 34
